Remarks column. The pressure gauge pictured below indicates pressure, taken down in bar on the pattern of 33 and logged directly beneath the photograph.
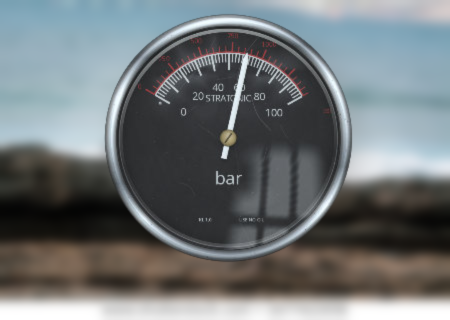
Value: 60
